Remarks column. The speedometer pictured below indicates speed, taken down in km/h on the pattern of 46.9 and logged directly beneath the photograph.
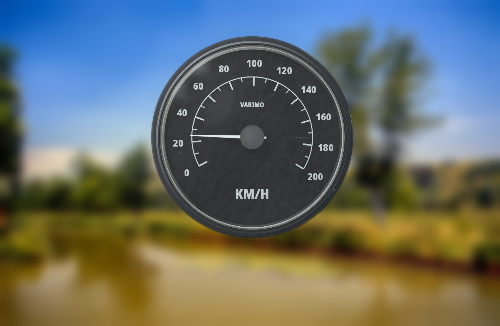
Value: 25
